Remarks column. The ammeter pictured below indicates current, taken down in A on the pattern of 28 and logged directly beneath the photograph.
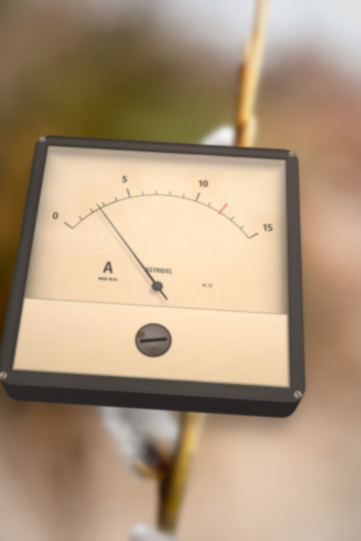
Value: 2.5
